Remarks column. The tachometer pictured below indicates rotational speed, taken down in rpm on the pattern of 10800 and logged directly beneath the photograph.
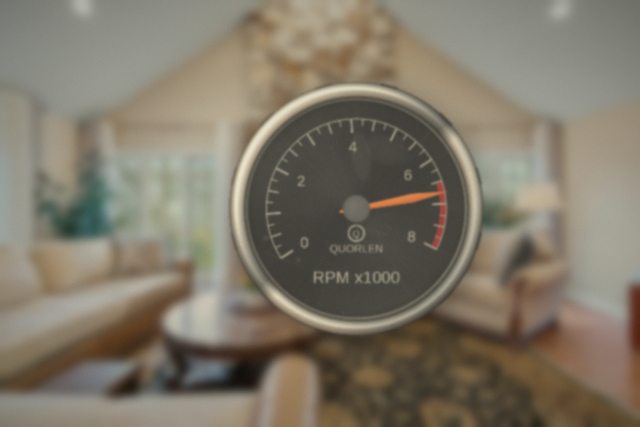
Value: 6750
